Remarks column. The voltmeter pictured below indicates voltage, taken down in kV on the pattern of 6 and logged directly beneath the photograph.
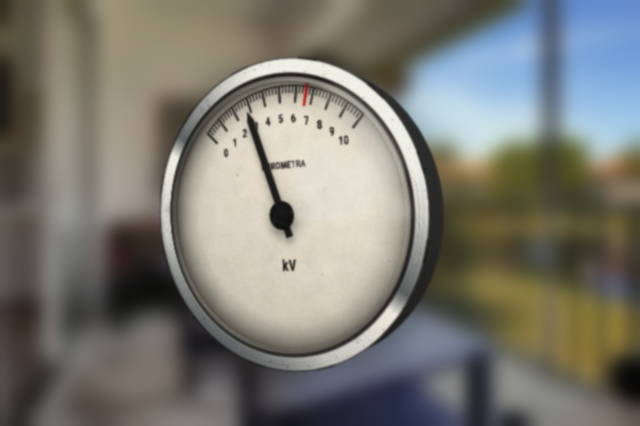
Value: 3
